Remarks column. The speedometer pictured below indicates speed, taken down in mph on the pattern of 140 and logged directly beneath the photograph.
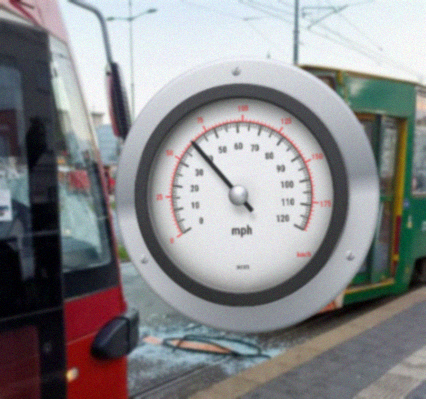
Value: 40
